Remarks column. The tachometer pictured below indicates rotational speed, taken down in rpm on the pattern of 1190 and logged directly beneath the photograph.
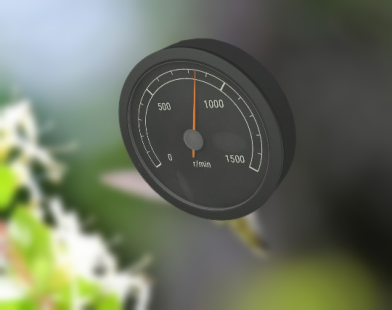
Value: 850
